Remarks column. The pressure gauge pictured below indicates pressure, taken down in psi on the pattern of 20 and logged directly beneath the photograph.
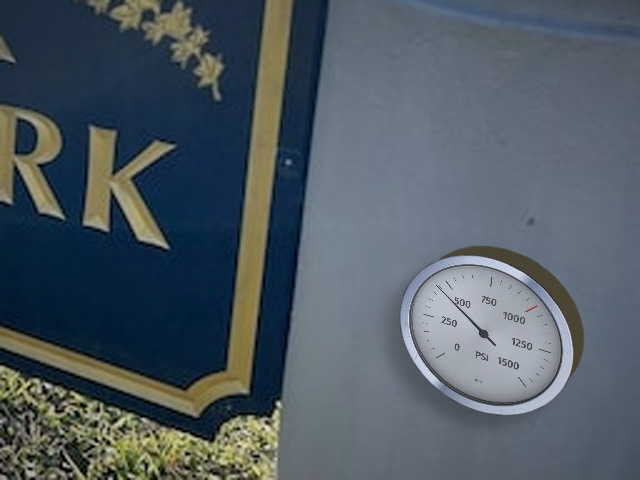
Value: 450
